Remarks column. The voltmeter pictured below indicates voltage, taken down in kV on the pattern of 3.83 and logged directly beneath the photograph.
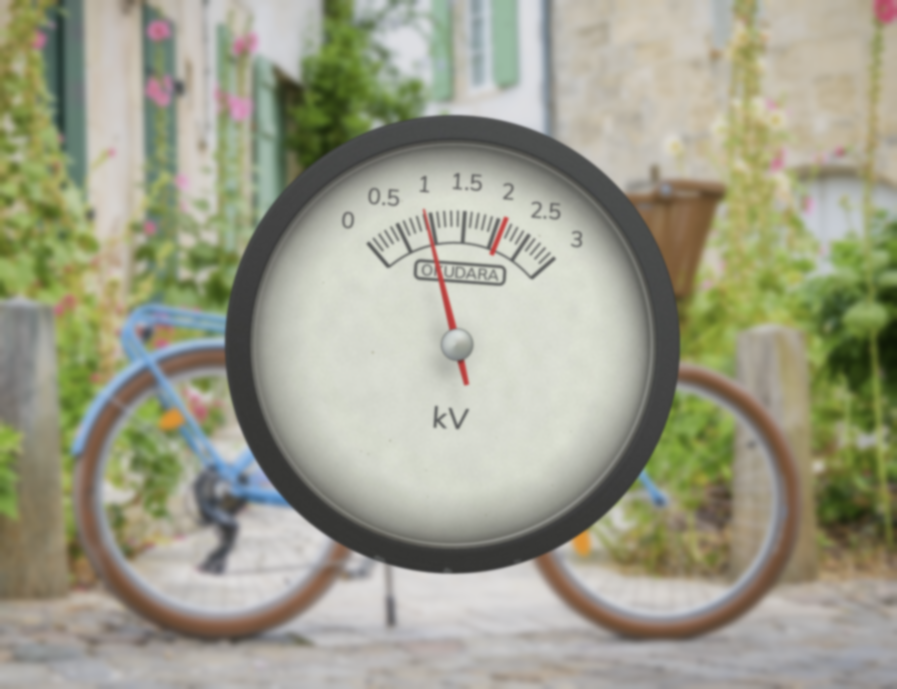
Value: 0.9
